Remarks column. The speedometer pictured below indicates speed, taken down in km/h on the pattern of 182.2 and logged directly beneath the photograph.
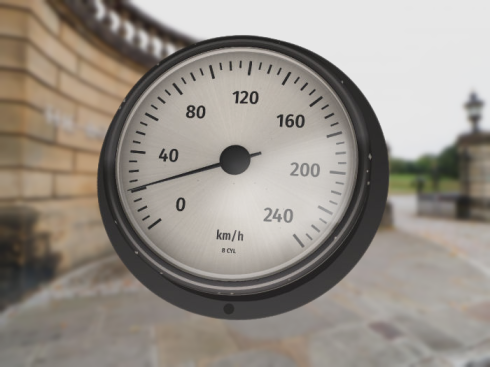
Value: 20
